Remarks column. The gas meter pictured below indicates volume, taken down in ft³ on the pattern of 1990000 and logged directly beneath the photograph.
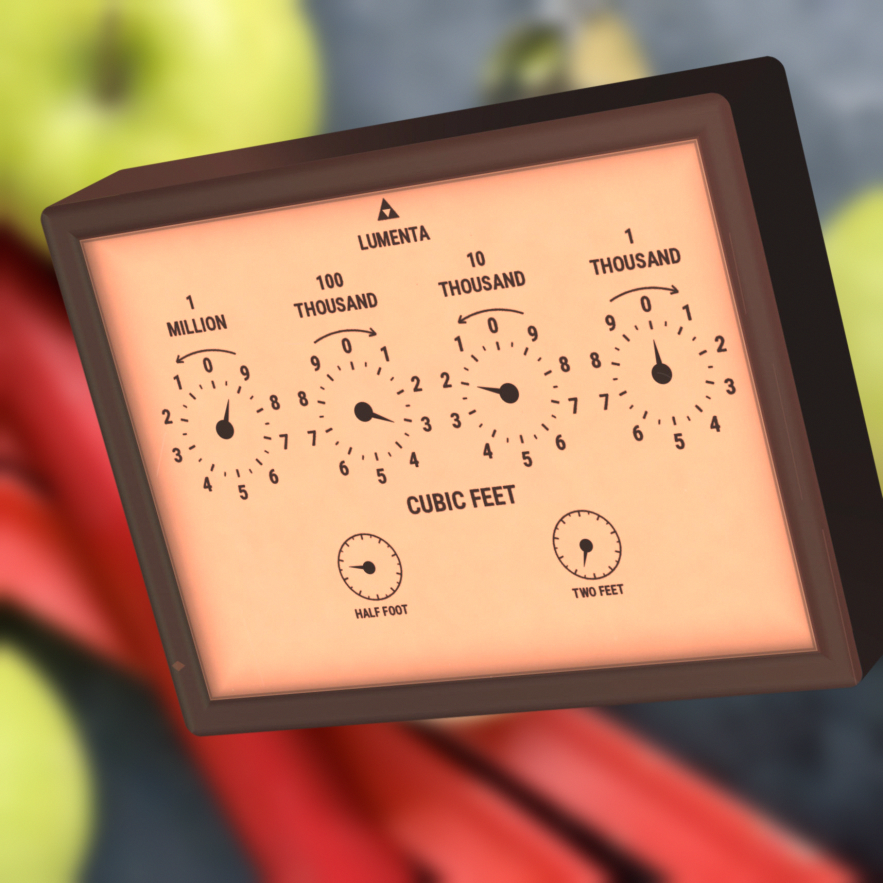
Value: 932000
